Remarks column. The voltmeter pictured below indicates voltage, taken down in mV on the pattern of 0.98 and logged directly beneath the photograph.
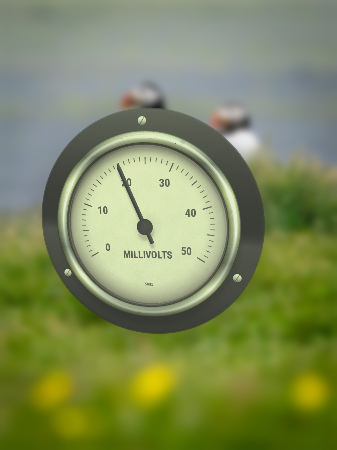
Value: 20
